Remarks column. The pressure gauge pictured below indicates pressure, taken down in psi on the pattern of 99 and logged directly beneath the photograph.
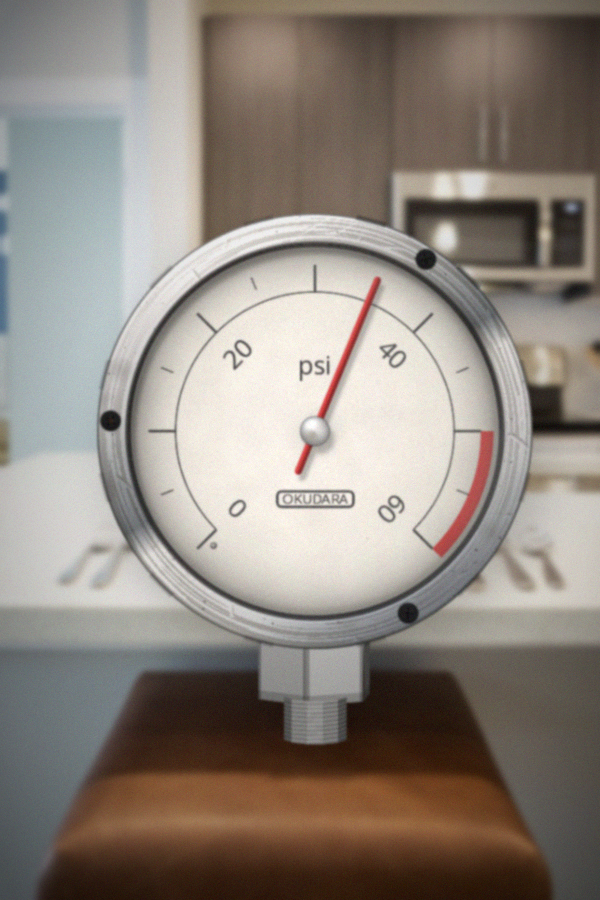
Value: 35
